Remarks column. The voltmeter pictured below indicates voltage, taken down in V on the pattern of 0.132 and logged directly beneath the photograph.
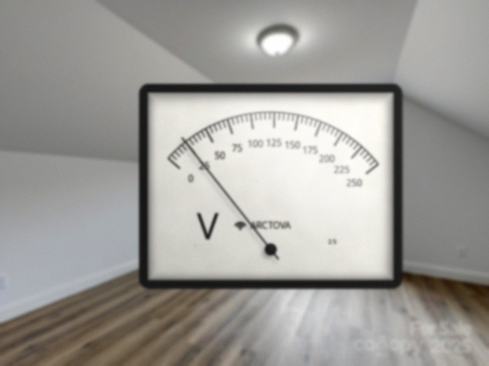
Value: 25
